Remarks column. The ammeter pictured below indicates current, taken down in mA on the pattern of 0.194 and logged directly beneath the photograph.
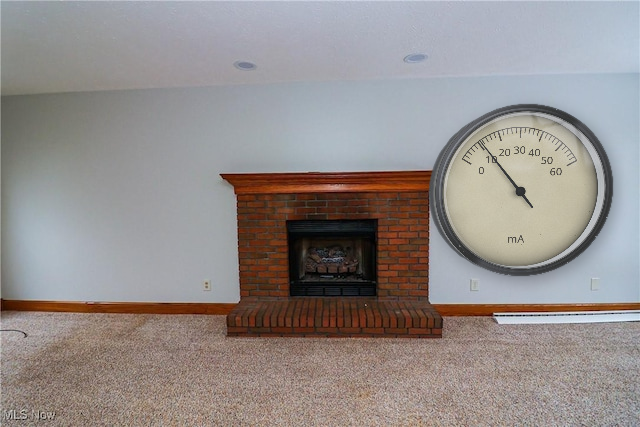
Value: 10
